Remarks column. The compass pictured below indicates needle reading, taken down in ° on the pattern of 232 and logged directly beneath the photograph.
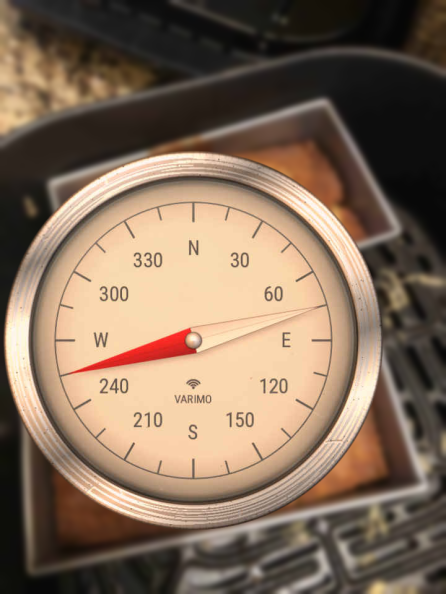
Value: 255
